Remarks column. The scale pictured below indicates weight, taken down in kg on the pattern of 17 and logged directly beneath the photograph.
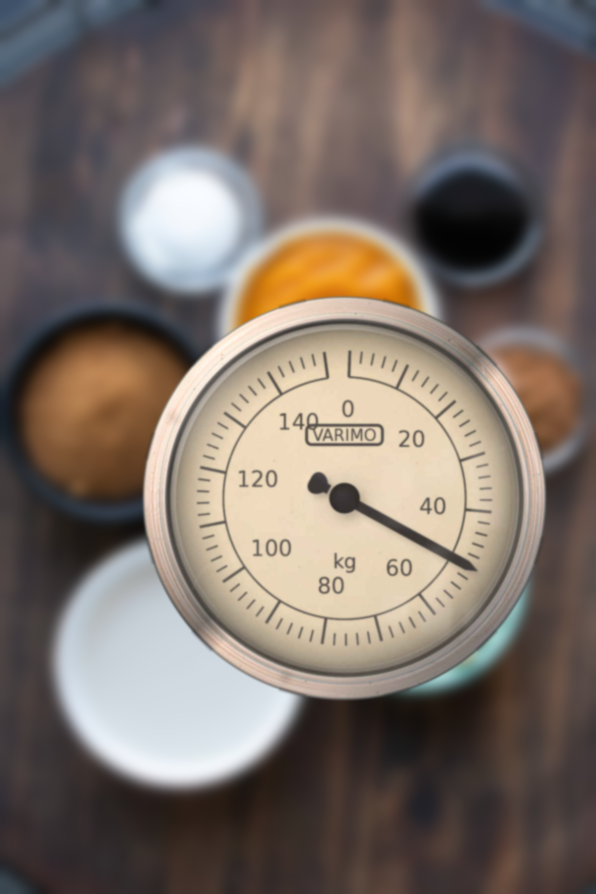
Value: 50
